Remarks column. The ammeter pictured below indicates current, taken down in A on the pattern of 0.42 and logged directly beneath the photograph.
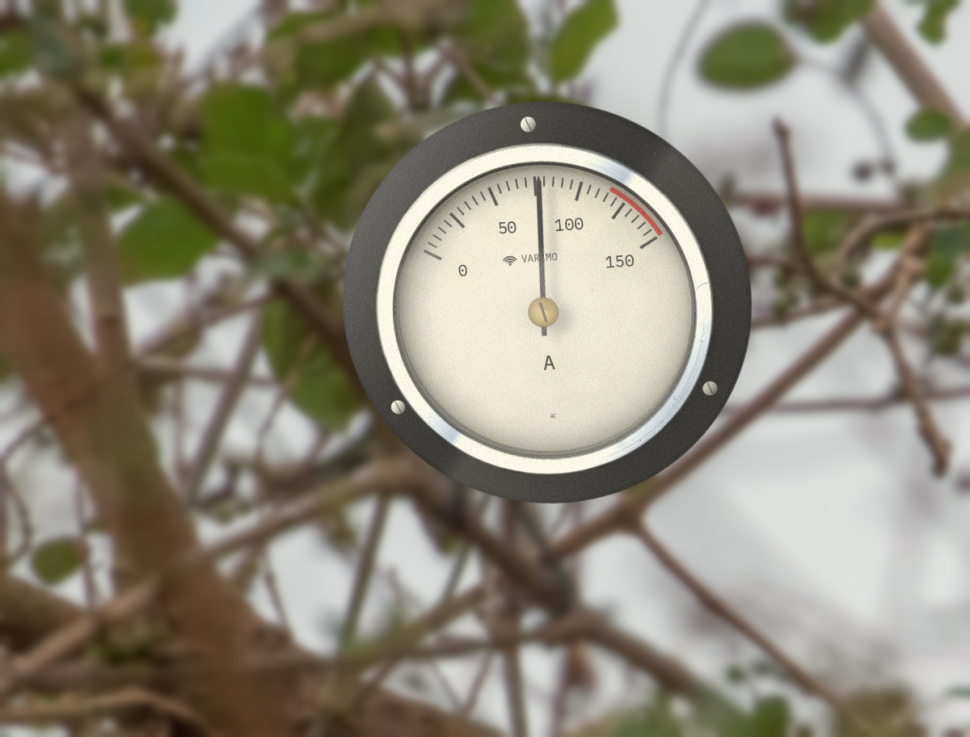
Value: 77.5
